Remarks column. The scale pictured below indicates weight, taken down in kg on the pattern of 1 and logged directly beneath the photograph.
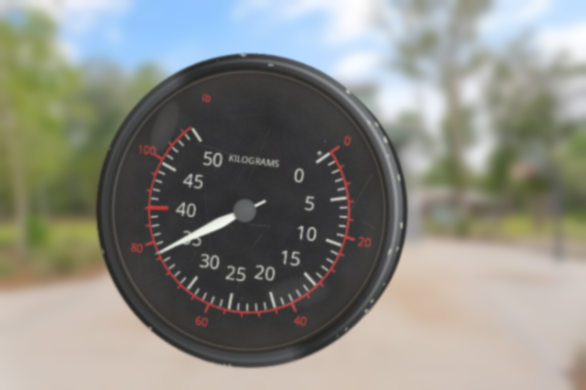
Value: 35
